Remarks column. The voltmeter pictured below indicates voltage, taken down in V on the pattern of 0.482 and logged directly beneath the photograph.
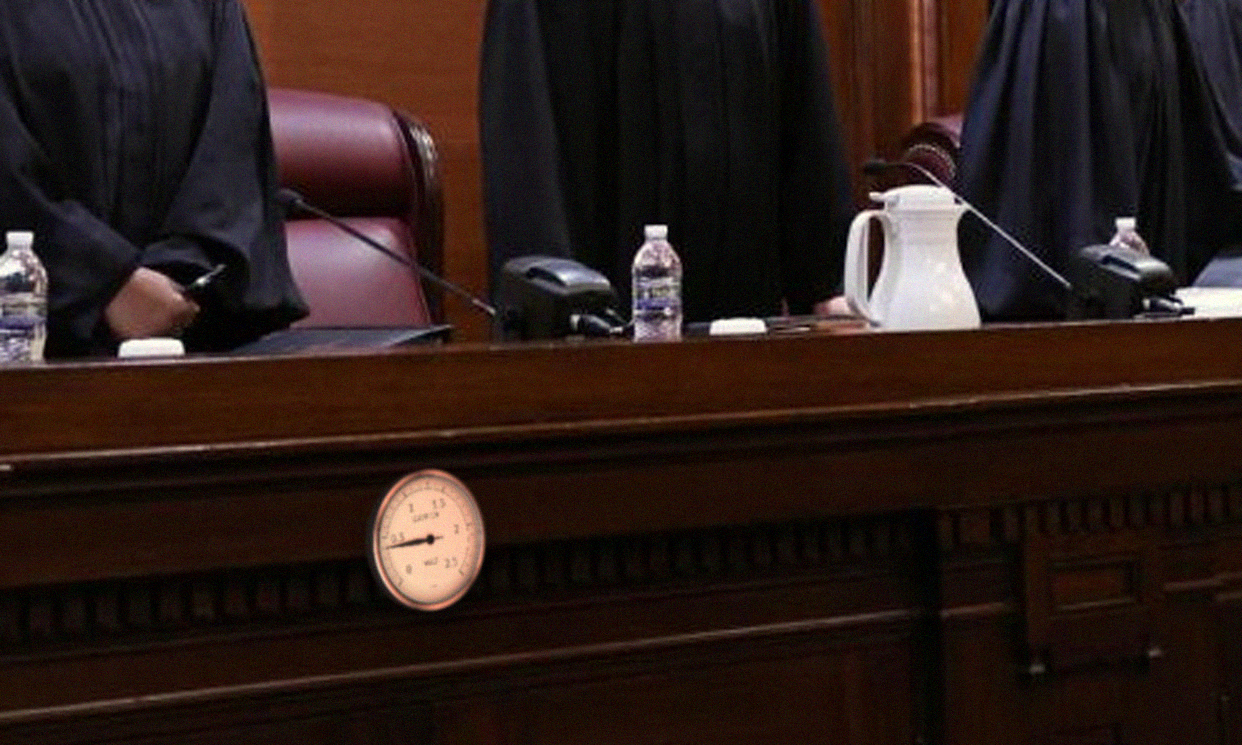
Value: 0.4
